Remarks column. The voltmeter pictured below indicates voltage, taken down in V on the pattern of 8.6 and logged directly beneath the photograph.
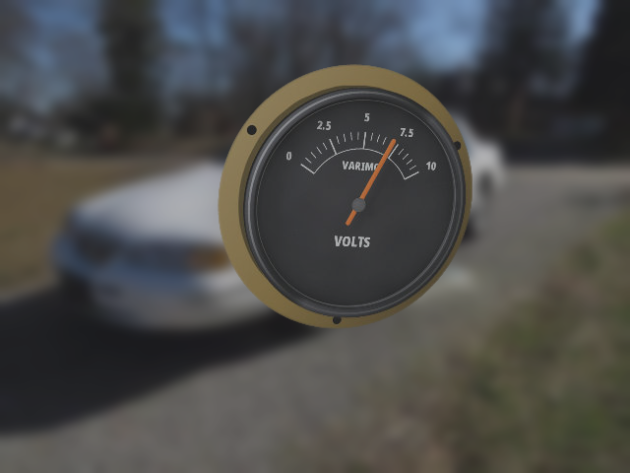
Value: 7
